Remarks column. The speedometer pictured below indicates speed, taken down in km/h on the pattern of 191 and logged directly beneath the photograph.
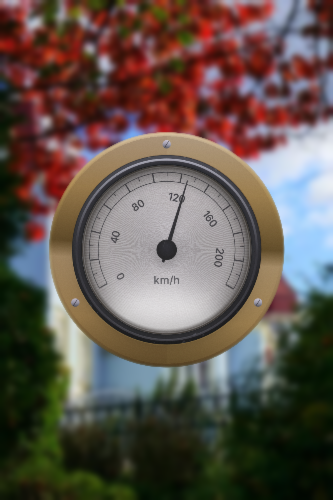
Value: 125
